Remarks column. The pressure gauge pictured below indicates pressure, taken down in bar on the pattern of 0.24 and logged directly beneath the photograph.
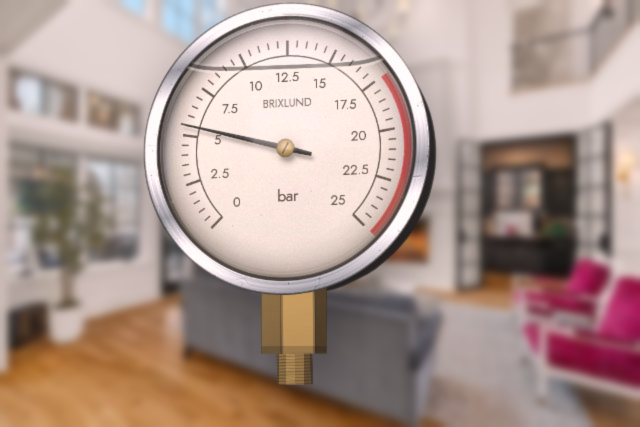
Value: 5.5
